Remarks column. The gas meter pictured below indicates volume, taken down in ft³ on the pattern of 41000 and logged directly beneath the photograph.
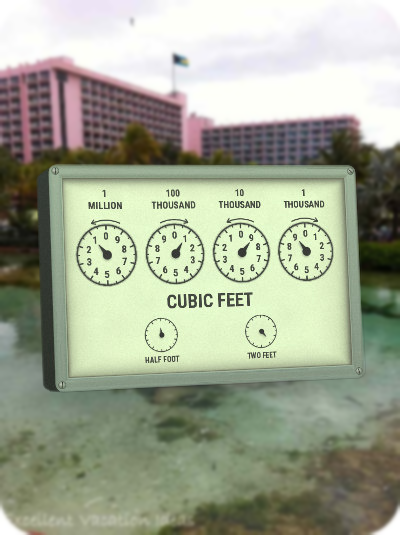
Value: 108900
